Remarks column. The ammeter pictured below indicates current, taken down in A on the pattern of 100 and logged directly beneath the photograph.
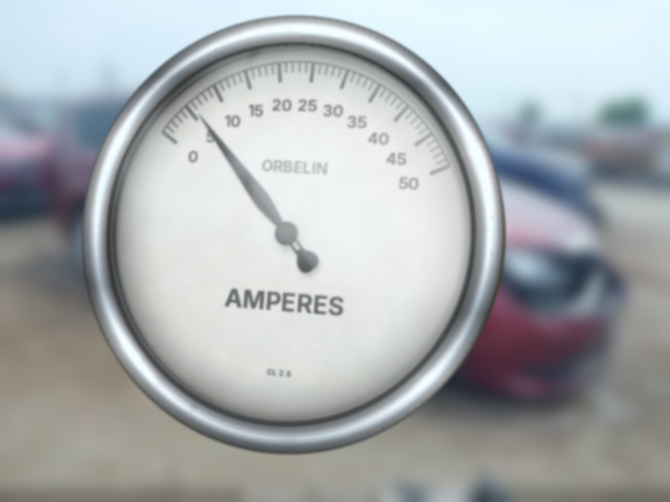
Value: 6
